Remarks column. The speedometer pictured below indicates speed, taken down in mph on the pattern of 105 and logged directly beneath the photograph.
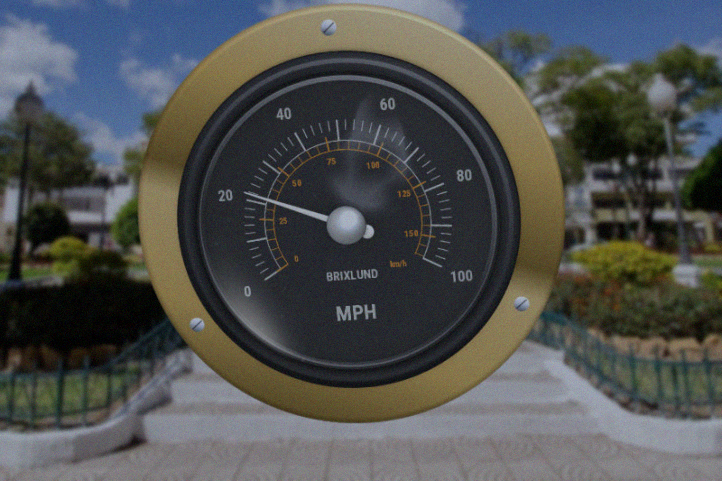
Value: 22
